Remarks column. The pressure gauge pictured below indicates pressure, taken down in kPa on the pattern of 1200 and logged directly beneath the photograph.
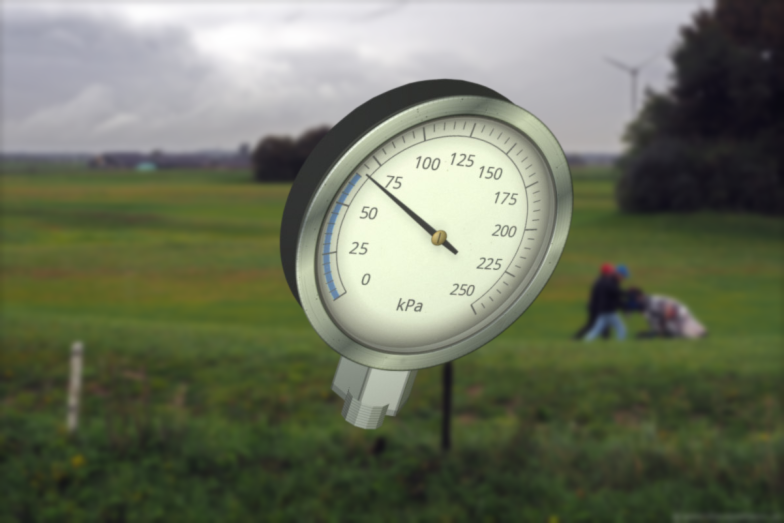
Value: 67.5
